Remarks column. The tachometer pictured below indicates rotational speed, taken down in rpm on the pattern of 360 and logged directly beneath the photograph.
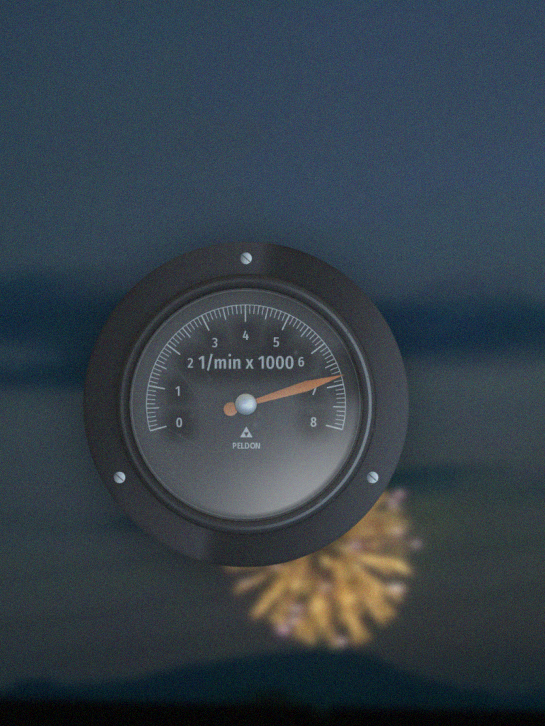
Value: 6800
